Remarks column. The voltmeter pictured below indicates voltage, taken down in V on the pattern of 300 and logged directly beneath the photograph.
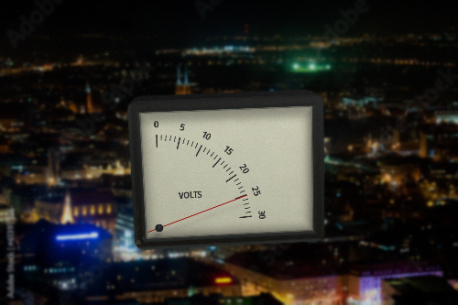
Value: 25
